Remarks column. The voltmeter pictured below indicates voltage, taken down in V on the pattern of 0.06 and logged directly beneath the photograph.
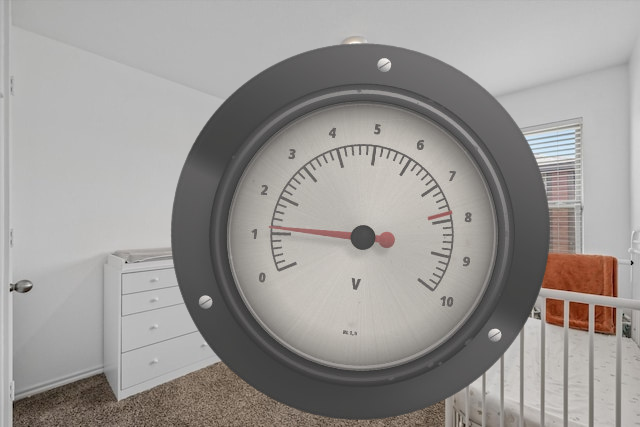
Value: 1.2
